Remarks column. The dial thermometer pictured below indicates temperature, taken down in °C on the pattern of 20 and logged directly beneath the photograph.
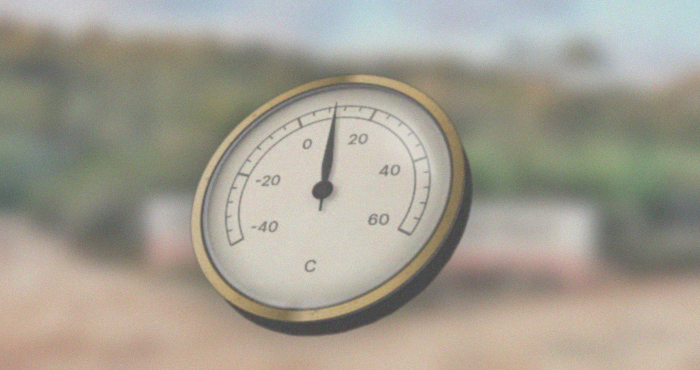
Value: 10
